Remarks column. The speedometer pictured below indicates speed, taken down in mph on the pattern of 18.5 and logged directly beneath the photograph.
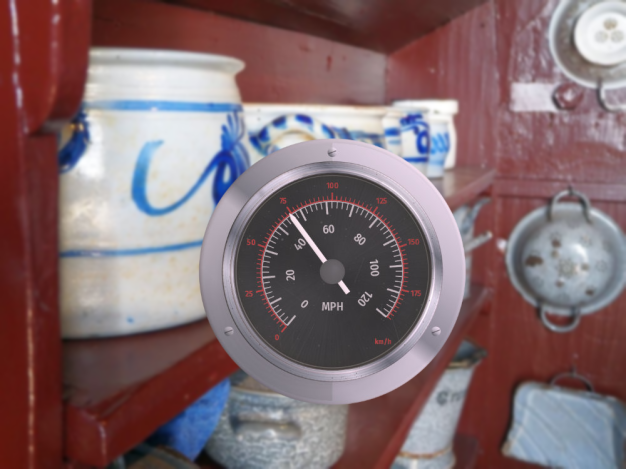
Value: 46
